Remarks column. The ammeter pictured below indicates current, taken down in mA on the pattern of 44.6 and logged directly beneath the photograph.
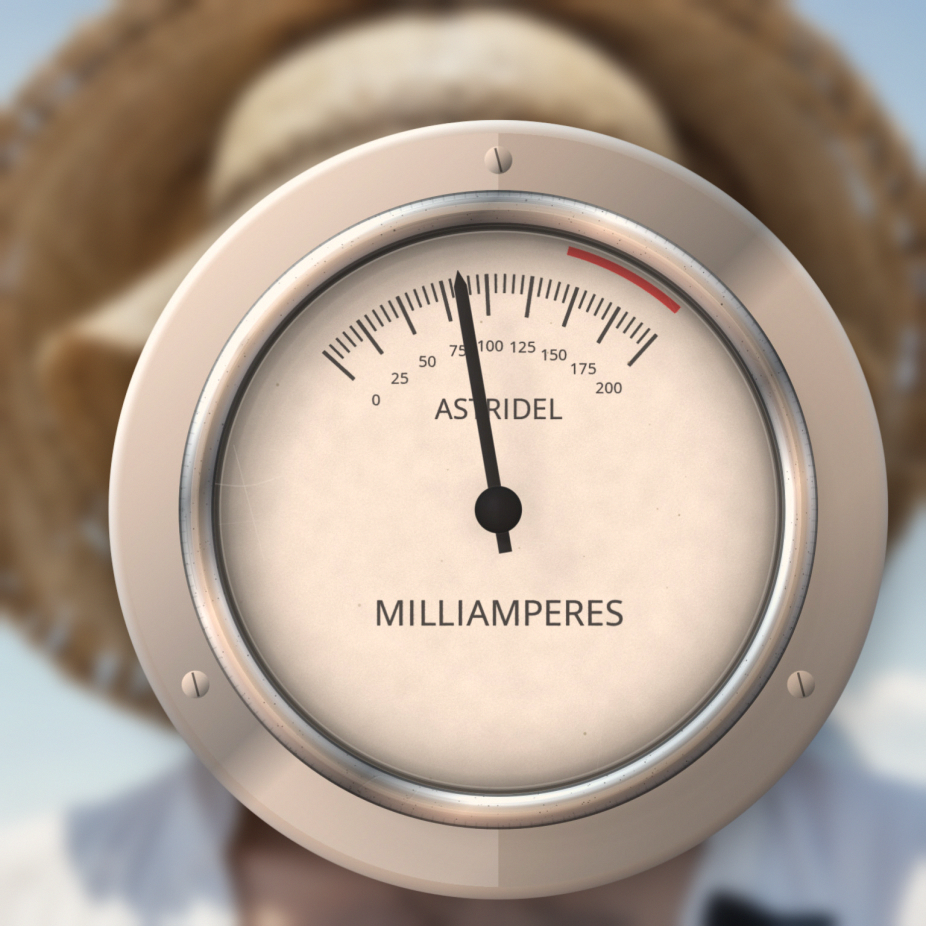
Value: 85
